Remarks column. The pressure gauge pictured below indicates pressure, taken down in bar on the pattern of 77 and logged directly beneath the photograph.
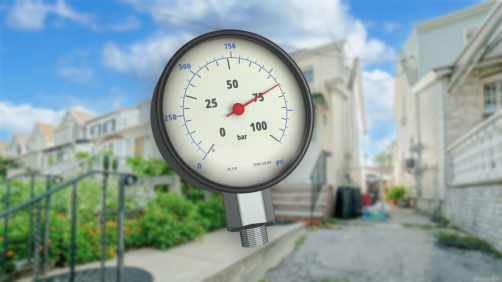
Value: 75
